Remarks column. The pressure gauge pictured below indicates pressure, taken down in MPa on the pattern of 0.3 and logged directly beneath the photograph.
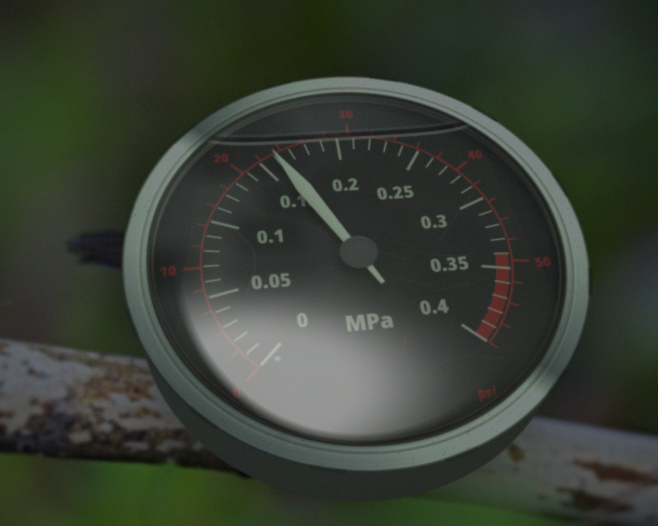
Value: 0.16
